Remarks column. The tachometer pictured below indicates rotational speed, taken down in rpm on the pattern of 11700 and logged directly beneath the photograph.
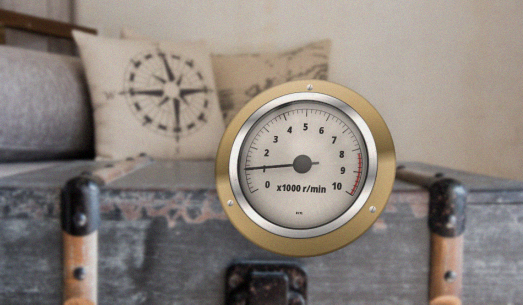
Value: 1000
